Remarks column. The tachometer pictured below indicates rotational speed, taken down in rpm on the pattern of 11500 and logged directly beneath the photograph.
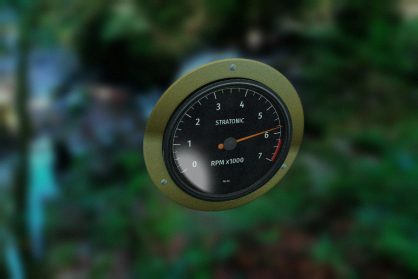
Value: 5750
